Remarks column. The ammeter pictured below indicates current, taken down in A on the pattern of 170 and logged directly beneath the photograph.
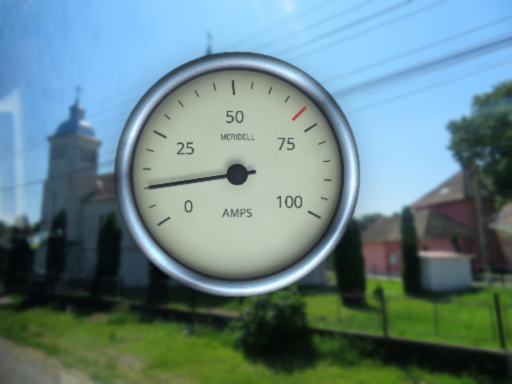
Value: 10
